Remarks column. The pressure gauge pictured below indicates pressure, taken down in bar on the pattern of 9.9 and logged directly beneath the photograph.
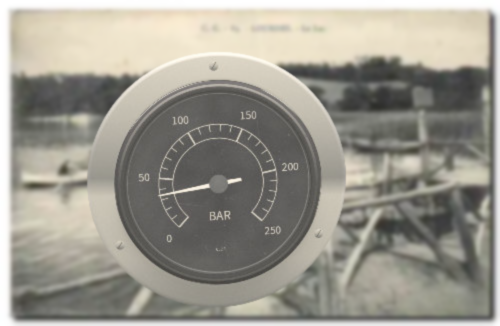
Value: 35
